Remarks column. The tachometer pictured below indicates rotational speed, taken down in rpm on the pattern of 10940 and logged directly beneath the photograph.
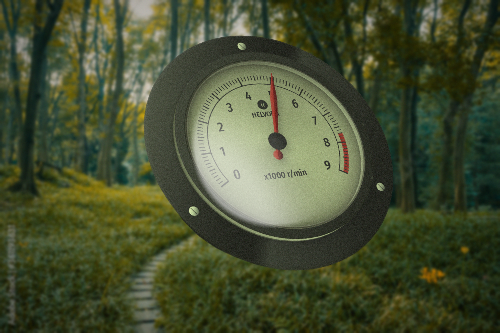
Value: 5000
